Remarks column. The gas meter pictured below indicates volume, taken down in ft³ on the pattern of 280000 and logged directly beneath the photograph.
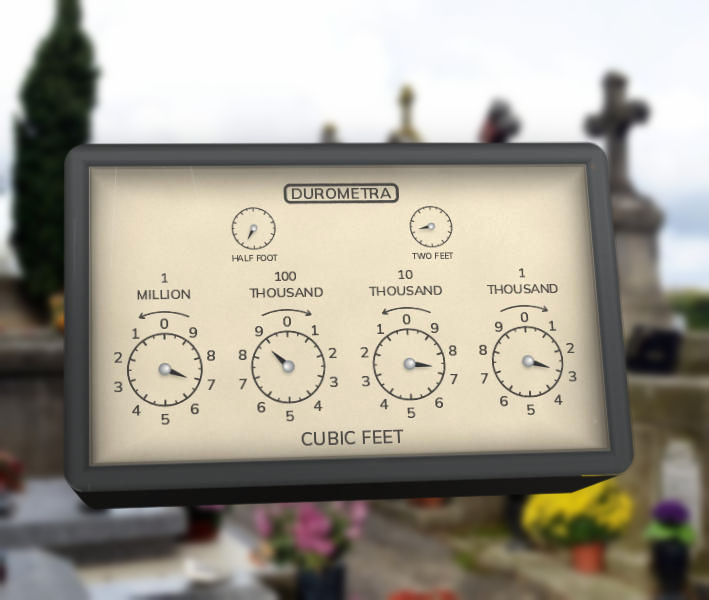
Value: 687300
